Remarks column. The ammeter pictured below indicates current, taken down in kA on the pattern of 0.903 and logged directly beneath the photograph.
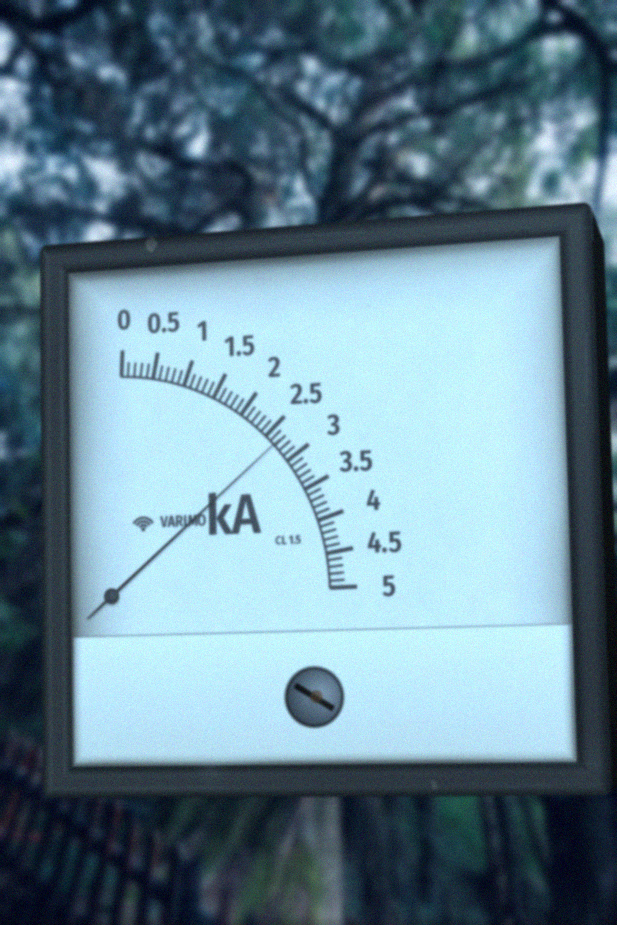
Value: 2.7
